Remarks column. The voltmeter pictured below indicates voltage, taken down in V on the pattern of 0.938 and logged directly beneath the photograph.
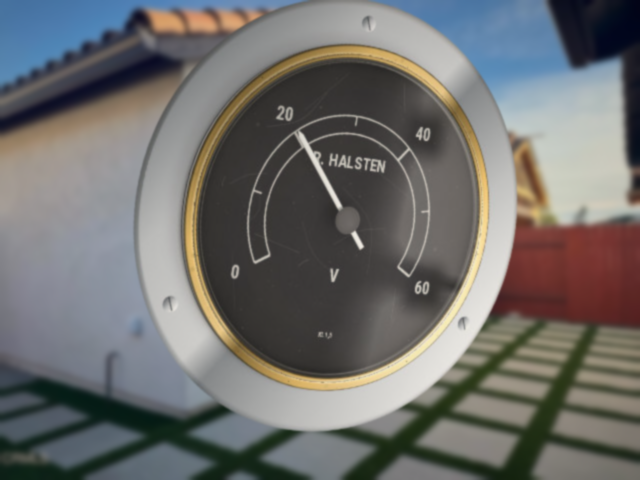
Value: 20
